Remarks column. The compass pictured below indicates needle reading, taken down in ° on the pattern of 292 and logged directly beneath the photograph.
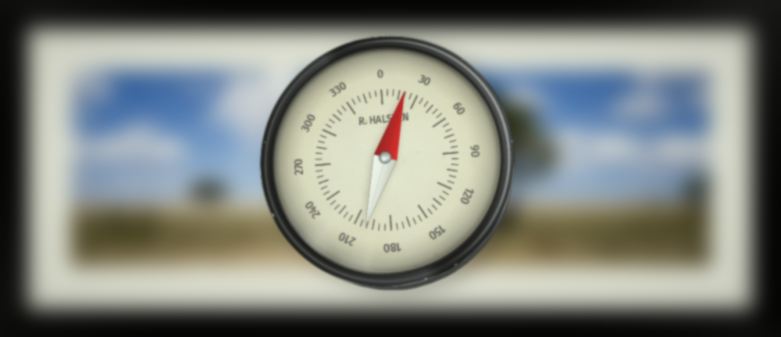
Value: 20
